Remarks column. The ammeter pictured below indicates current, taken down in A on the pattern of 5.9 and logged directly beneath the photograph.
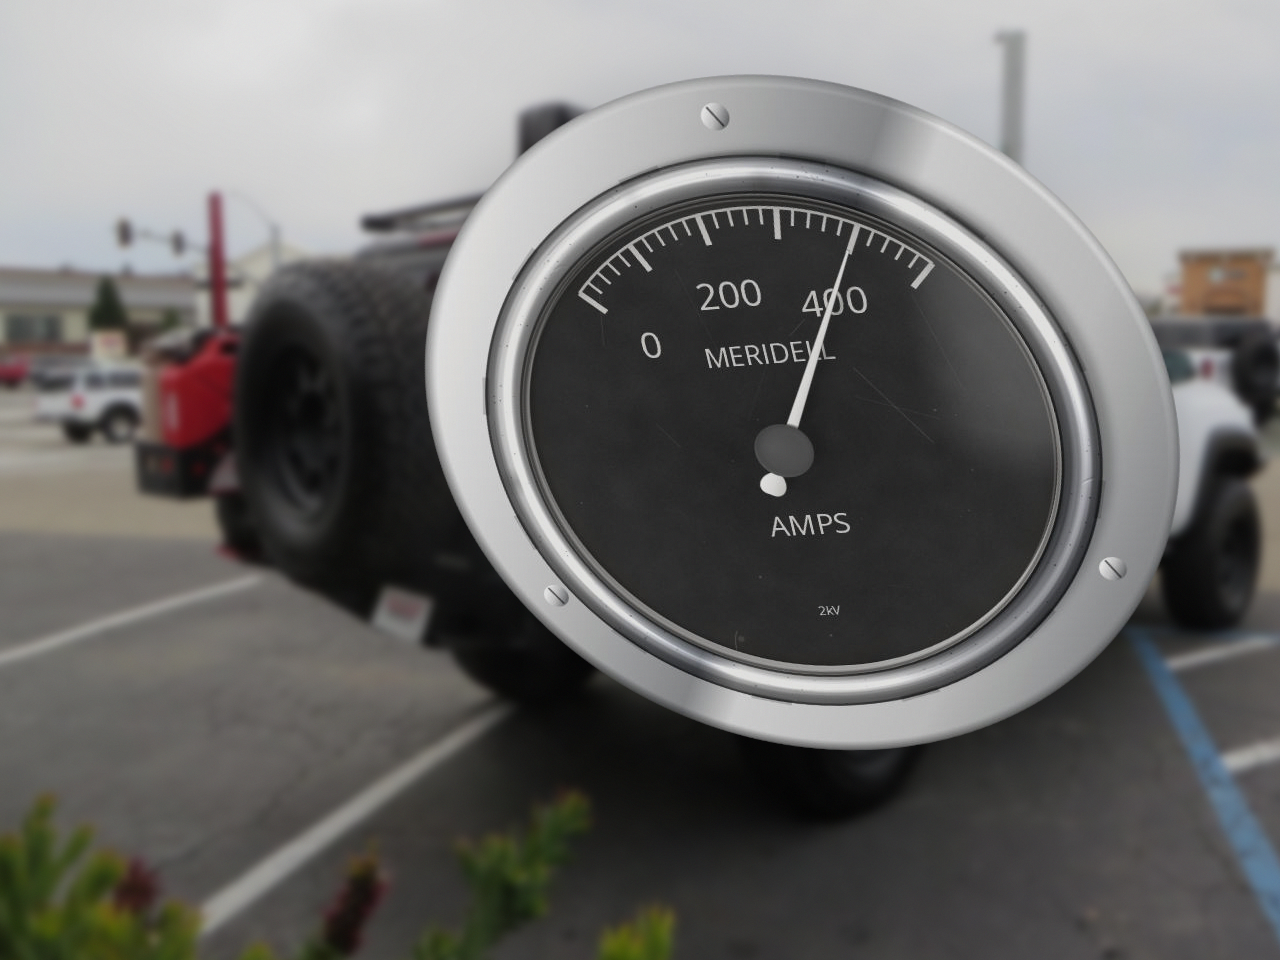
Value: 400
